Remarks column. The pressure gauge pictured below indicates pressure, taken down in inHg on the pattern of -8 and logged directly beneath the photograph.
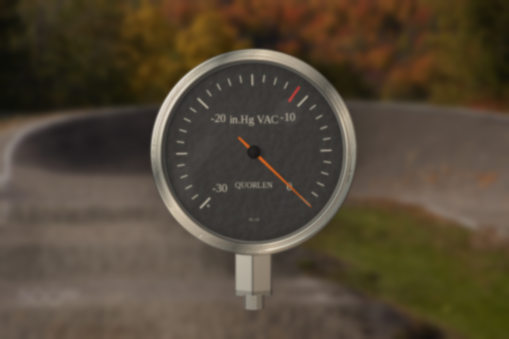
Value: 0
